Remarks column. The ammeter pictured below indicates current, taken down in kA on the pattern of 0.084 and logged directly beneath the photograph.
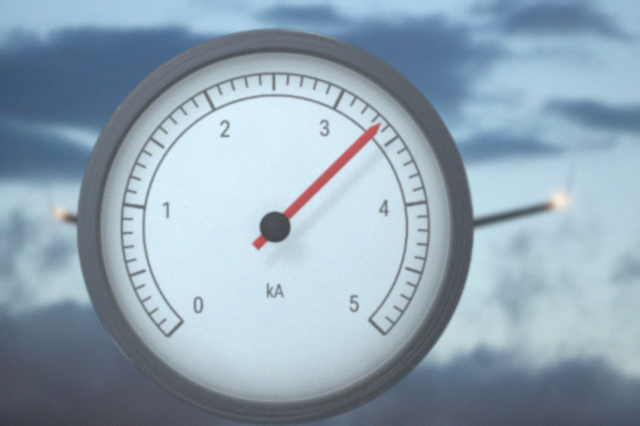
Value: 3.35
